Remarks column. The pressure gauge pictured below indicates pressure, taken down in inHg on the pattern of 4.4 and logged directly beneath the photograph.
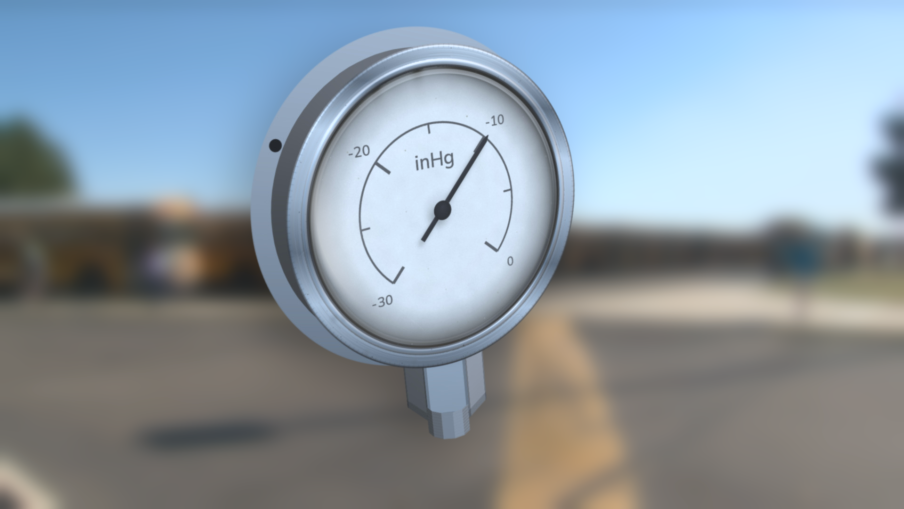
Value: -10
